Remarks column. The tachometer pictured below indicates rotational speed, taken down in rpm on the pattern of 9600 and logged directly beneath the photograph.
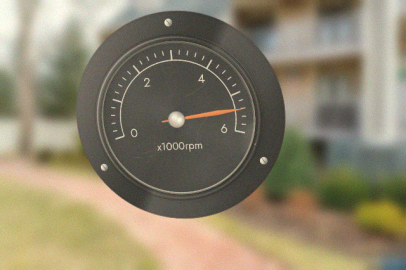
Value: 5400
